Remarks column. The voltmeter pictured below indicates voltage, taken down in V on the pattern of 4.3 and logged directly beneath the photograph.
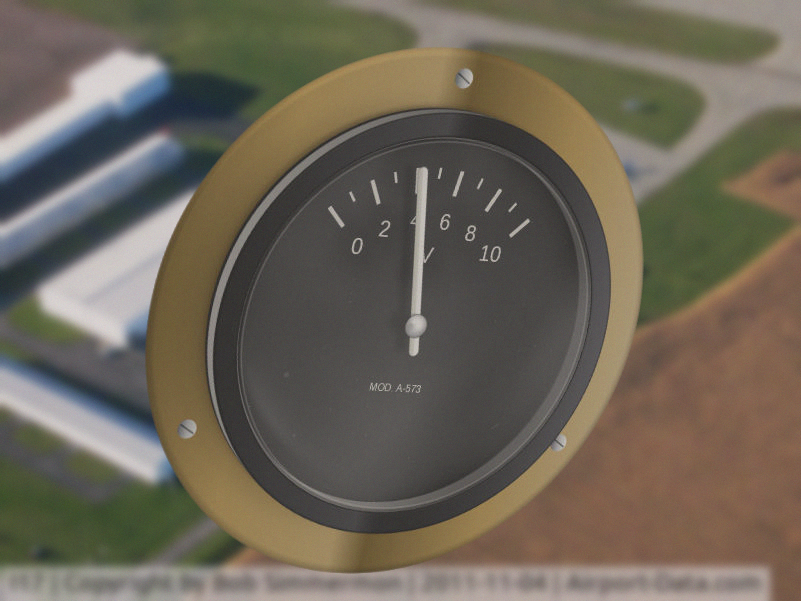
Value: 4
